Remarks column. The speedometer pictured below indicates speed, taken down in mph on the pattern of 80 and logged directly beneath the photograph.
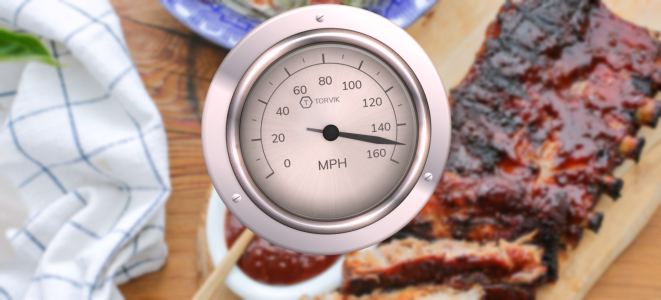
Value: 150
